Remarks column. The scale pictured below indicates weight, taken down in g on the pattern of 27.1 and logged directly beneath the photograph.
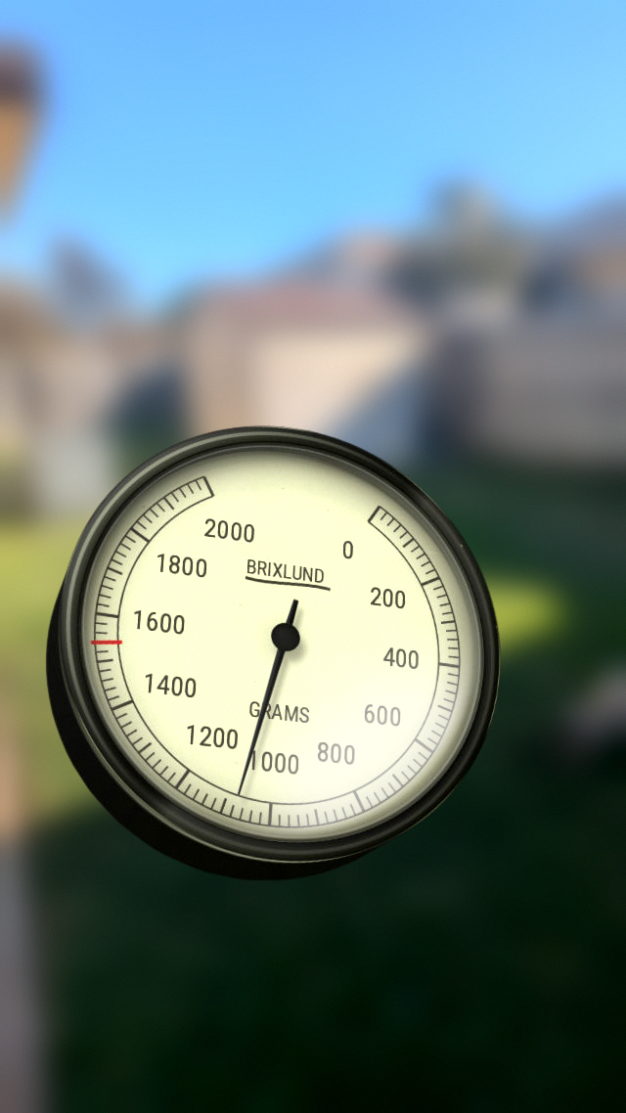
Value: 1080
